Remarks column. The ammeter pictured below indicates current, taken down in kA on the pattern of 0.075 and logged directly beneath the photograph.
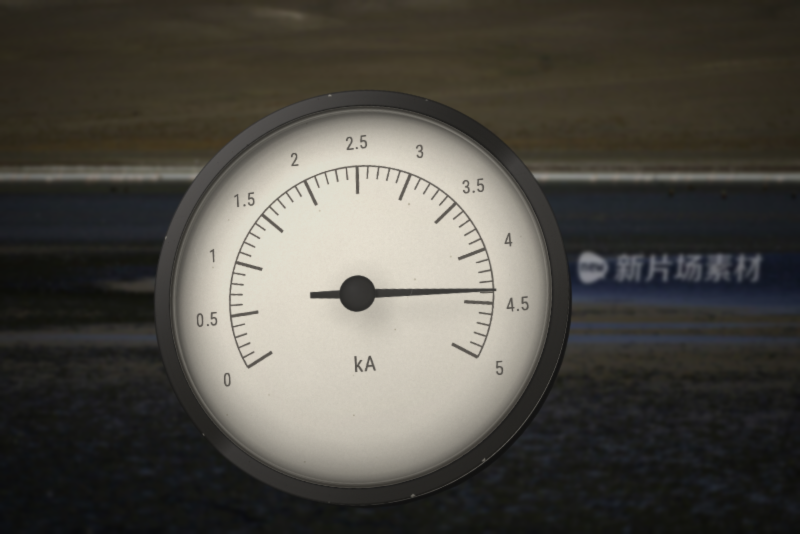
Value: 4.4
